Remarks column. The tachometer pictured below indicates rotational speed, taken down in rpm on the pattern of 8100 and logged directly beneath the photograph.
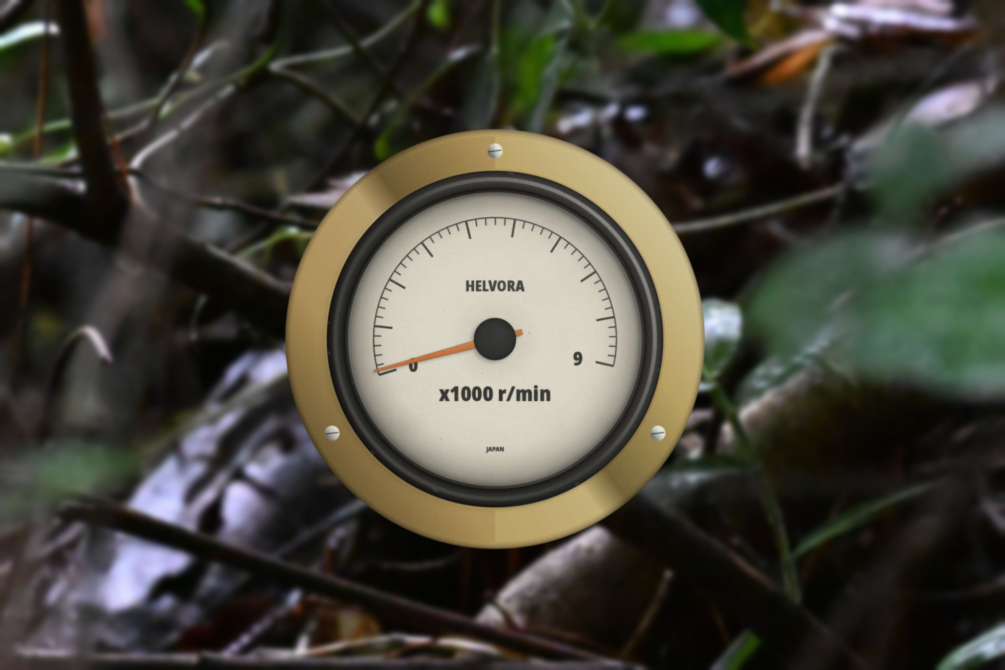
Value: 100
